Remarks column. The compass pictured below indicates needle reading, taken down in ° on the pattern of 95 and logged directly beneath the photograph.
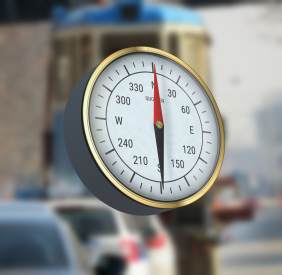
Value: 0
